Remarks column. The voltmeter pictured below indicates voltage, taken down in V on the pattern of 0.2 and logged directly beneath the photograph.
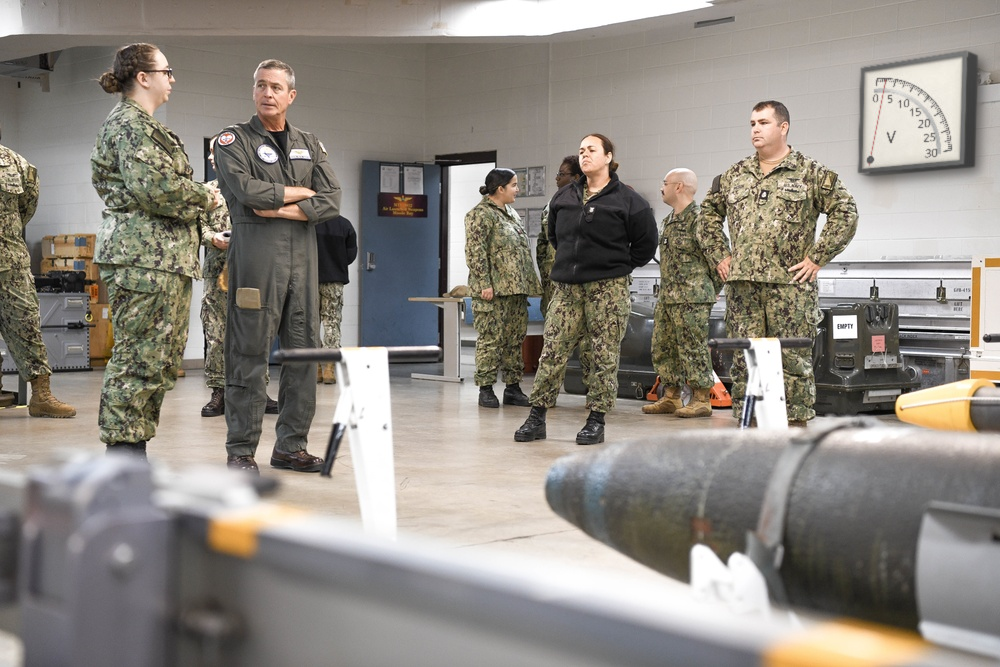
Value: 2.5
